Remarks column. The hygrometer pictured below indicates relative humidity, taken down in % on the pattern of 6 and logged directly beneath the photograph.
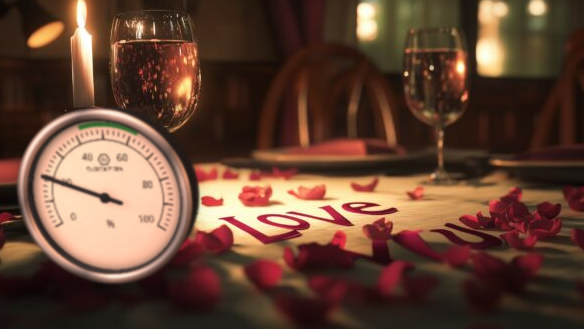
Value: 20
